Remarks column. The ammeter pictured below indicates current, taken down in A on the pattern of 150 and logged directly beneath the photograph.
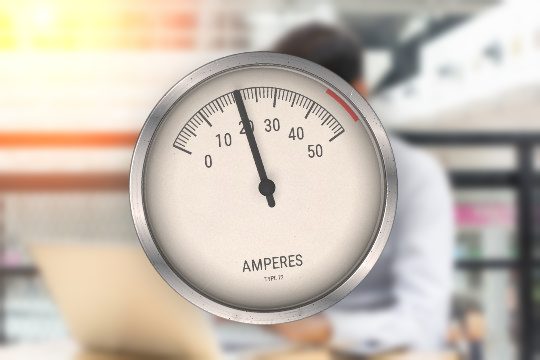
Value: 20
